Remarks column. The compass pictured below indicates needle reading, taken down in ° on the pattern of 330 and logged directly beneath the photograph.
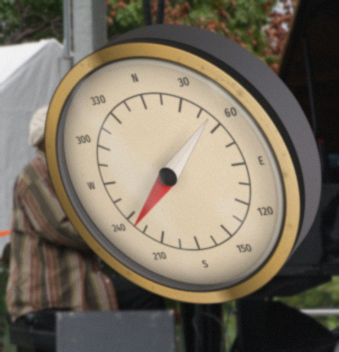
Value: 232.5
